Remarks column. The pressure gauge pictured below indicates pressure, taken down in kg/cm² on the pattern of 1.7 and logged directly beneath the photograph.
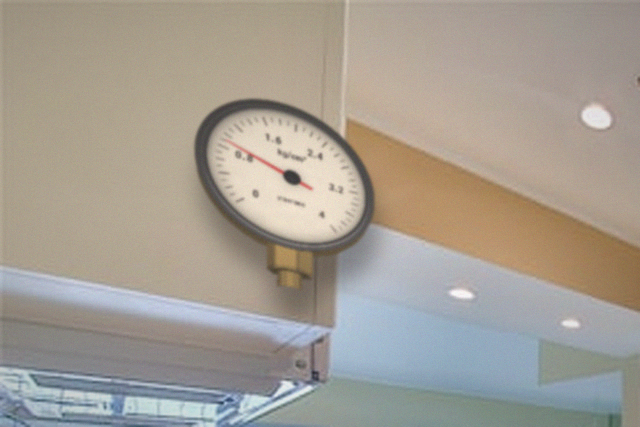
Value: 0.9
